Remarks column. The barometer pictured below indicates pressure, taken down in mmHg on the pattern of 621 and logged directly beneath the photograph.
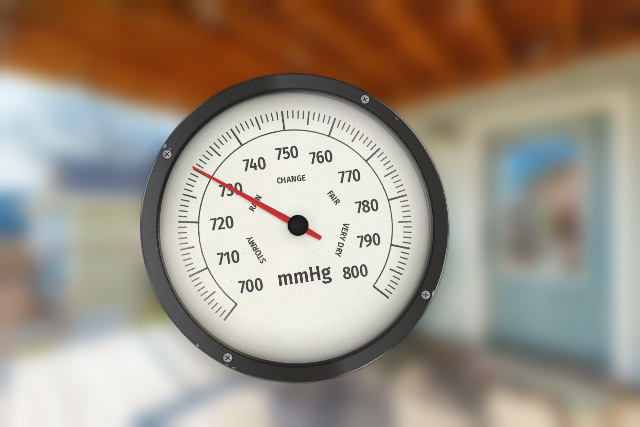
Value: 730
